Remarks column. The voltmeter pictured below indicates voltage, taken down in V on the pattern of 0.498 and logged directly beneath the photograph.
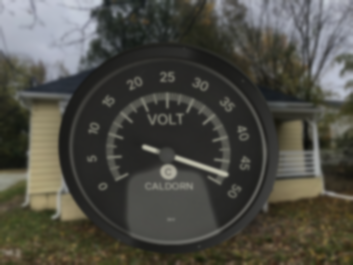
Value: 47.5
